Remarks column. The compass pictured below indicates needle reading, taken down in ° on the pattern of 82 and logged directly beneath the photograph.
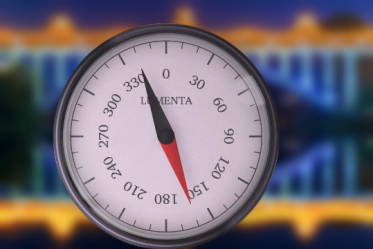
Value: 160
